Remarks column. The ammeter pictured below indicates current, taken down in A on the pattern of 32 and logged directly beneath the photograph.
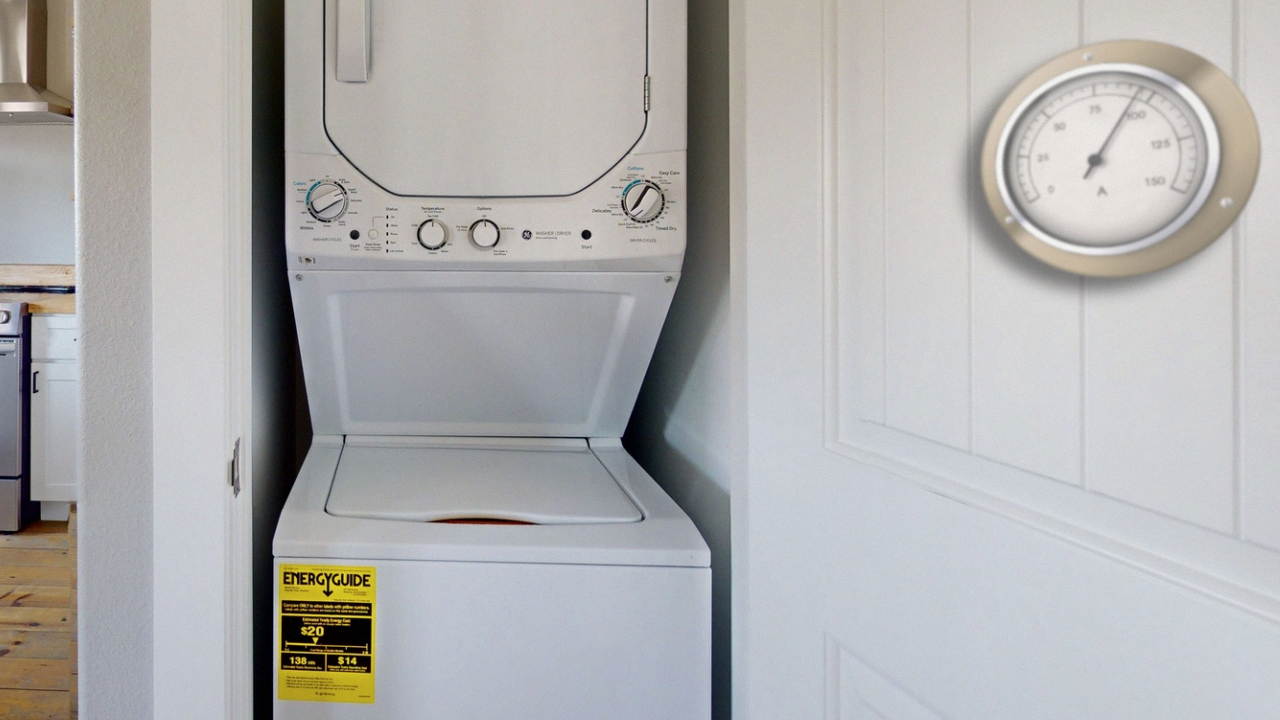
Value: 95
